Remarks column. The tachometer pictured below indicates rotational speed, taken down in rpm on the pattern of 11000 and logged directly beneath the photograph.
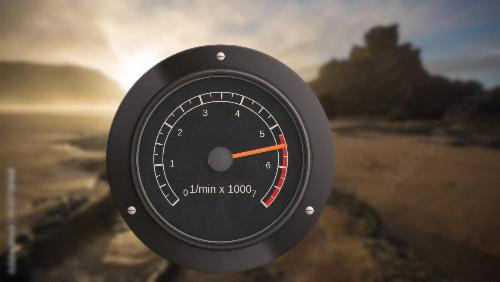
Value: 5500
